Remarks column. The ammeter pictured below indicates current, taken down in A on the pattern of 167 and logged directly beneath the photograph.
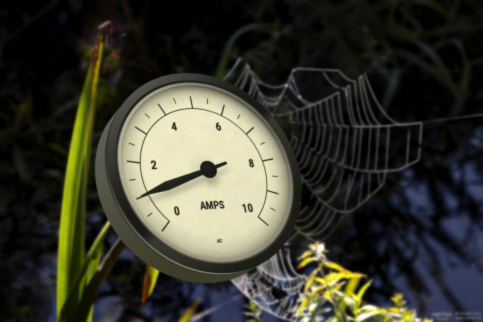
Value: 1
